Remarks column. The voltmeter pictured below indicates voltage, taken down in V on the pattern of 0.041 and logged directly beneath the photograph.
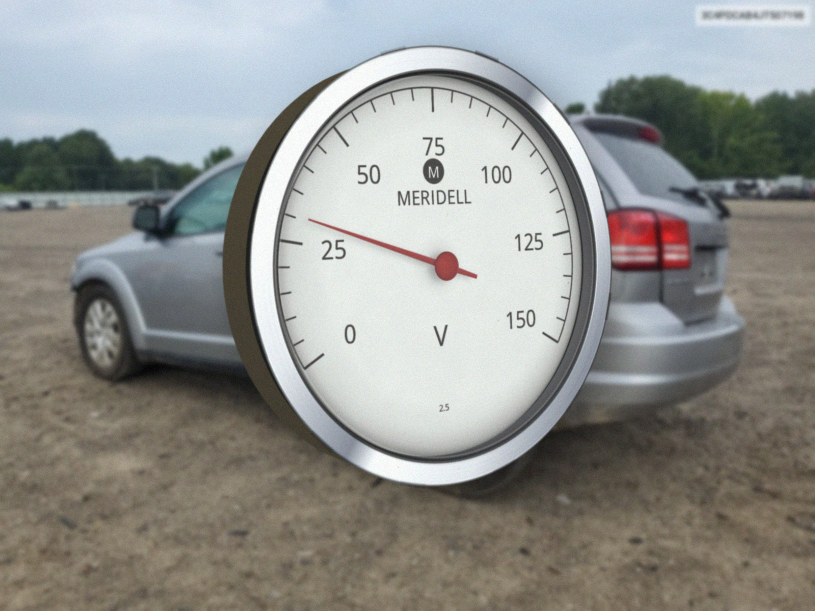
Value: 30
